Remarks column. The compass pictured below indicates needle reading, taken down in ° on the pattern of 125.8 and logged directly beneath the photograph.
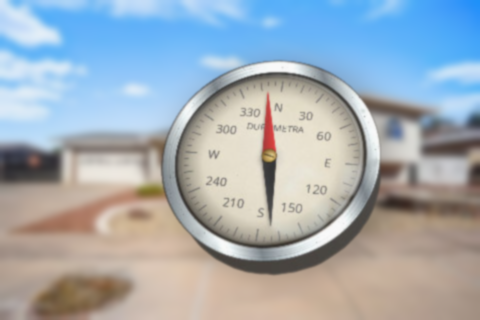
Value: 350
